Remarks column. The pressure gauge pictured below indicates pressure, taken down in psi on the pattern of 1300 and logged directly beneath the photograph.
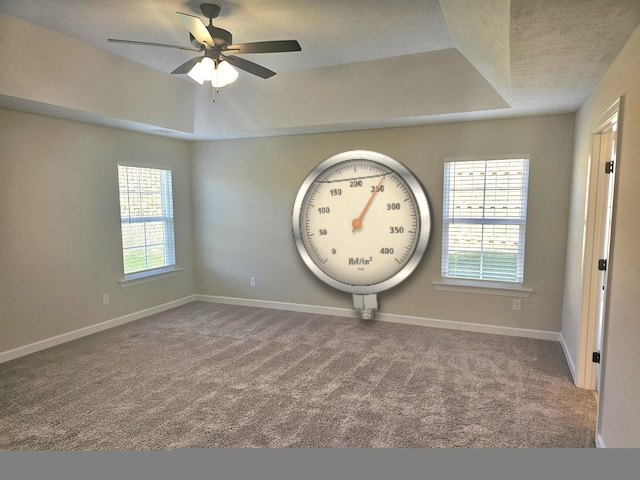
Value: 250
